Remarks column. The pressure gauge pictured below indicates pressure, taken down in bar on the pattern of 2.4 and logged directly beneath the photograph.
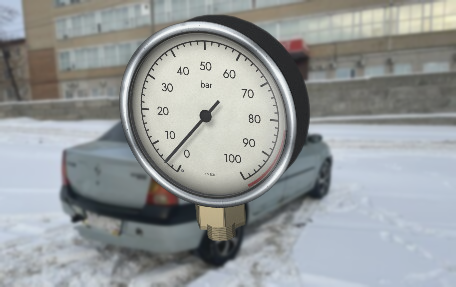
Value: 4
